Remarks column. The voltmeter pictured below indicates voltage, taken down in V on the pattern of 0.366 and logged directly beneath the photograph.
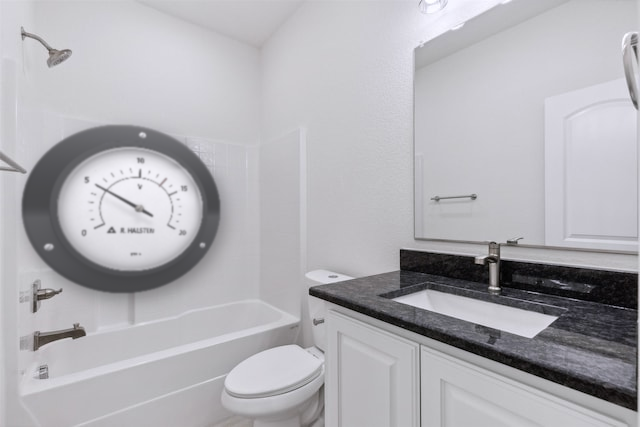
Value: 5
